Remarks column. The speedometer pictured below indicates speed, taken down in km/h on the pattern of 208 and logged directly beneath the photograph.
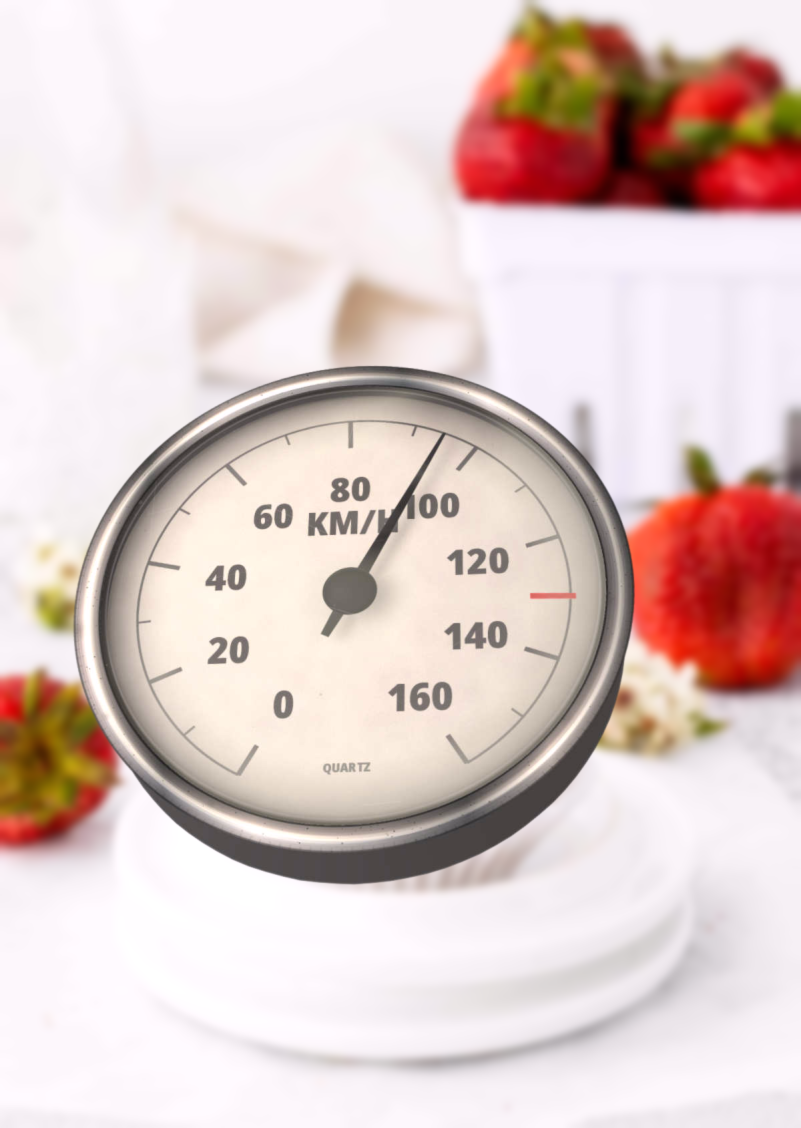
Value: 95
